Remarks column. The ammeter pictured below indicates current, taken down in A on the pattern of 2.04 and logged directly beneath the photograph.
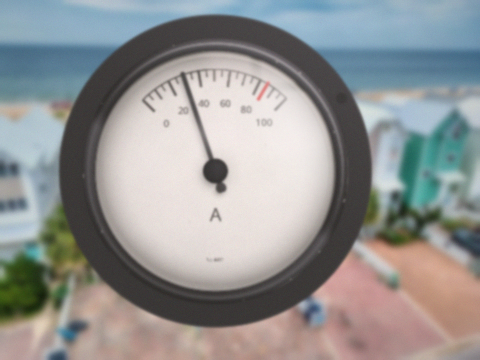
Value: 30
